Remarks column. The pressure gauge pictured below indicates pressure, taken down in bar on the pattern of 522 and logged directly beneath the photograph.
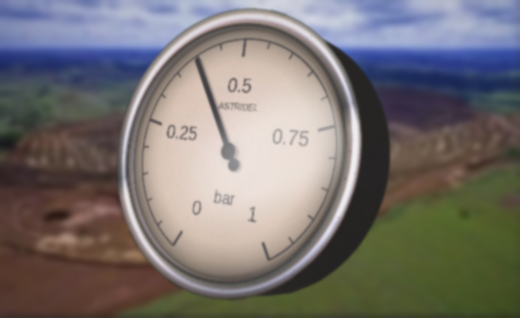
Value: 0.4
